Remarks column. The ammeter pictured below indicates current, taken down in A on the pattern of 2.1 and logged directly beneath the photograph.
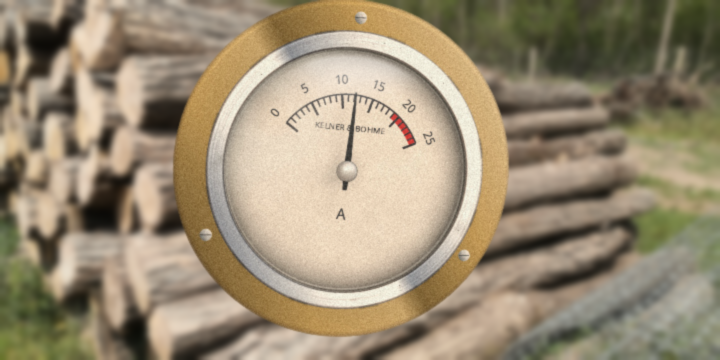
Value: 12
